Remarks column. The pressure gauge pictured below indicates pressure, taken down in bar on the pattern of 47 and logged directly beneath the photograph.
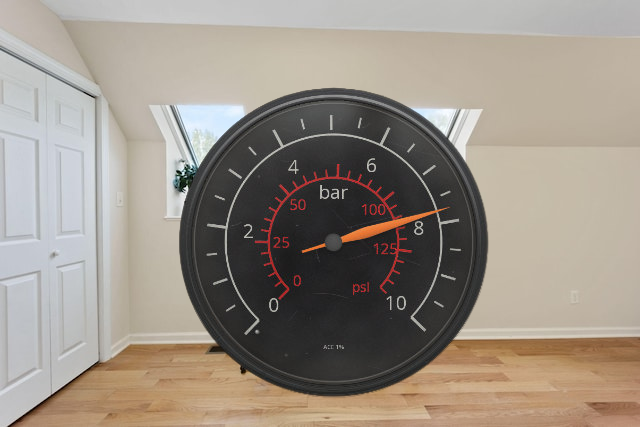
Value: 7.75
